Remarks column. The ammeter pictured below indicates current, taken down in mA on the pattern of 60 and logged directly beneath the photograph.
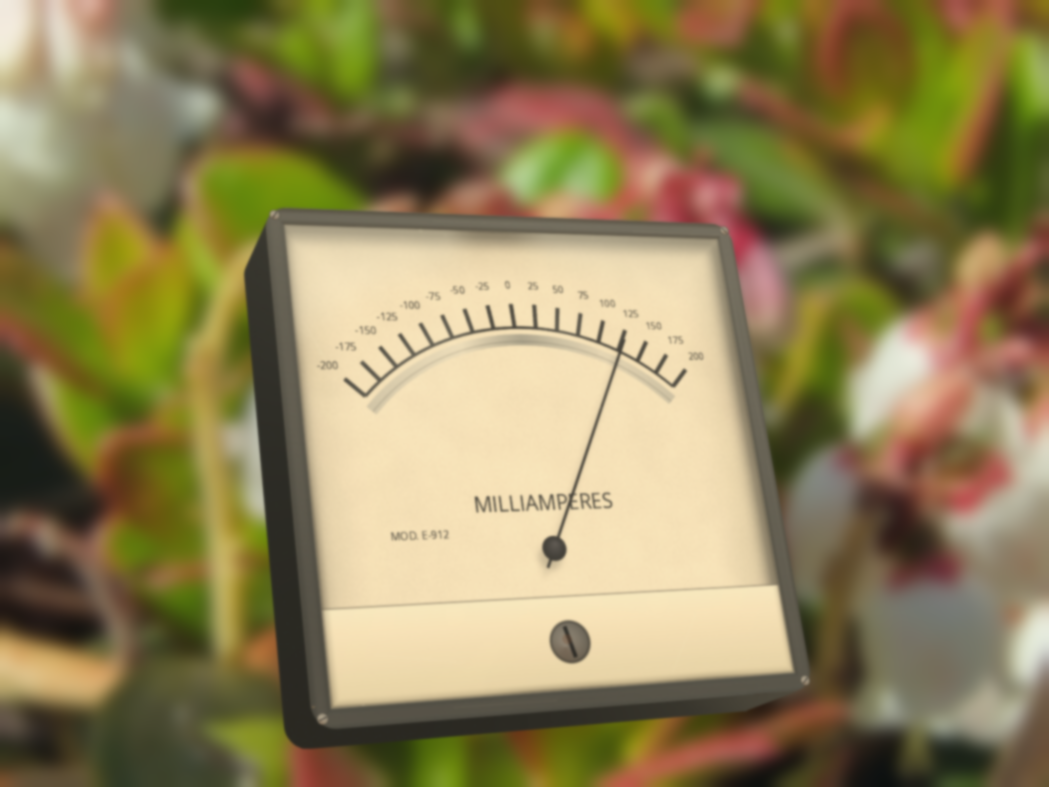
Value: 125
